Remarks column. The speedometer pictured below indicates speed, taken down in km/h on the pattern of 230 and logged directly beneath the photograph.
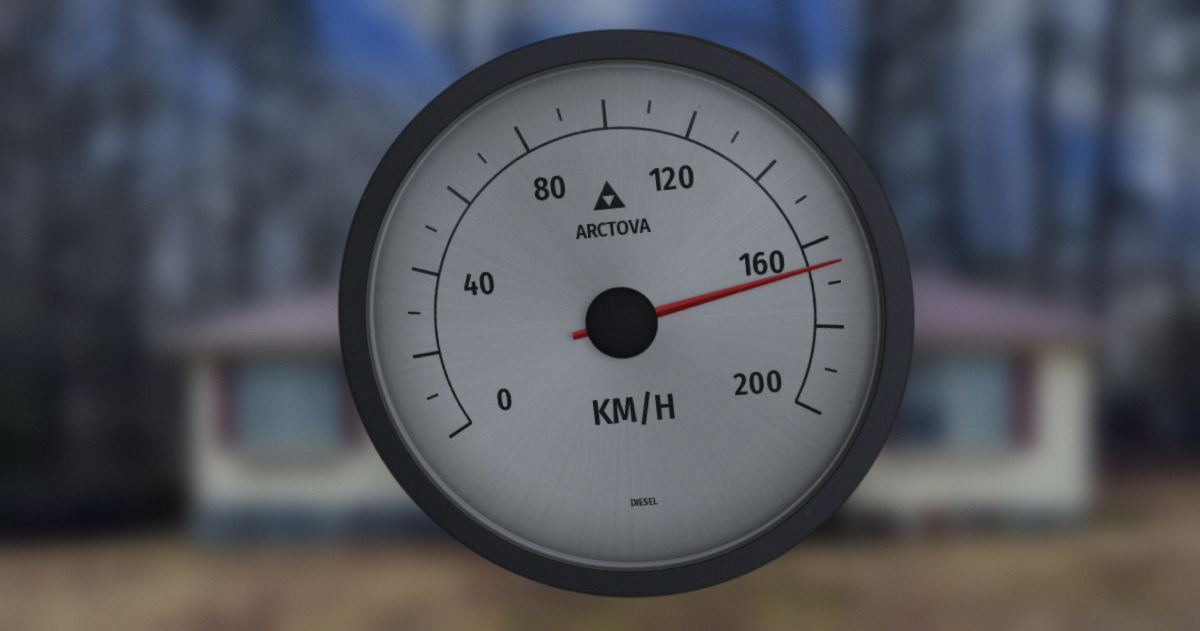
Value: 165
